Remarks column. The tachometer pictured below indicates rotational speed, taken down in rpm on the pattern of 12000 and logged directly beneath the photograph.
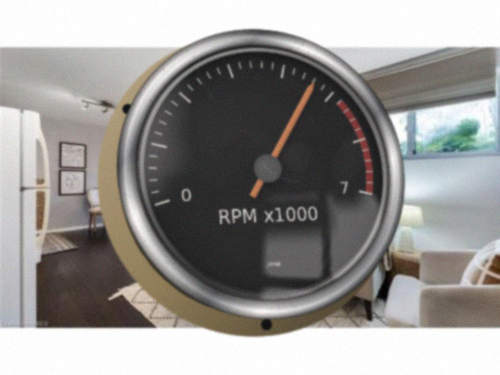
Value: 4600
